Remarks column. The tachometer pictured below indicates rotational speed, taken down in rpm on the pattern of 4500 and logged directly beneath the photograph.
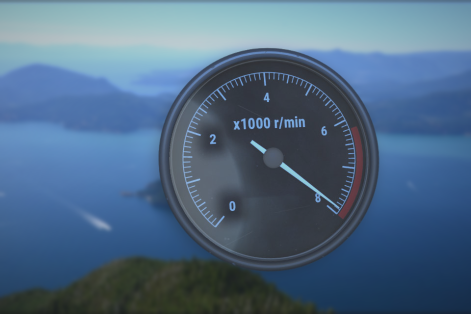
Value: 7900
